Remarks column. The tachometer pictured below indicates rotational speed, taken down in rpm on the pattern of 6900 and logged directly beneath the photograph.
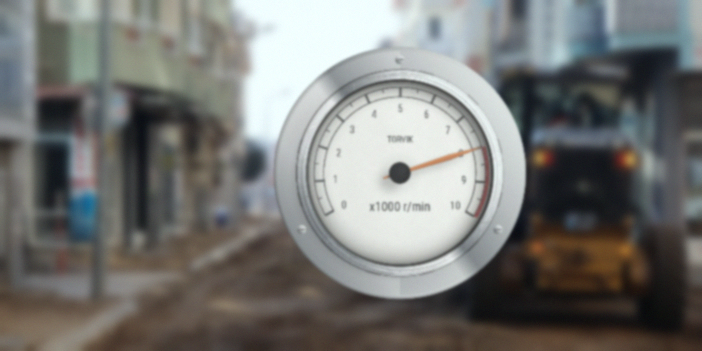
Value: 8000
